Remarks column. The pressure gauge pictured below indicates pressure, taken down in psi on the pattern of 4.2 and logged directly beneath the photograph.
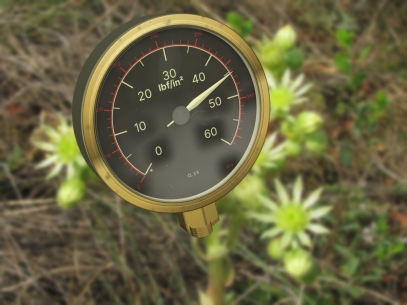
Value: 45
